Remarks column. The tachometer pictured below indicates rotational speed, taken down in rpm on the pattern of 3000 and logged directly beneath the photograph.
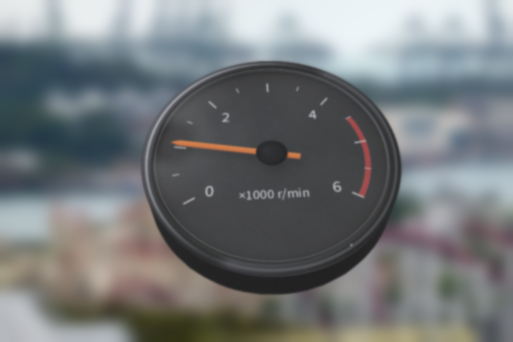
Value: 1000
